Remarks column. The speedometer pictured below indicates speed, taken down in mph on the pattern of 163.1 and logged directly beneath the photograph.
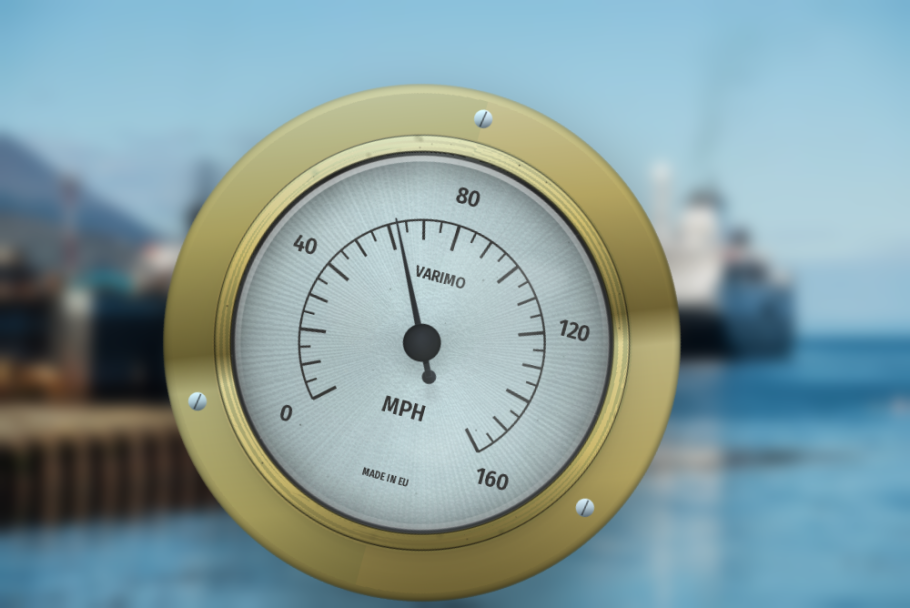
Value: 62.5
